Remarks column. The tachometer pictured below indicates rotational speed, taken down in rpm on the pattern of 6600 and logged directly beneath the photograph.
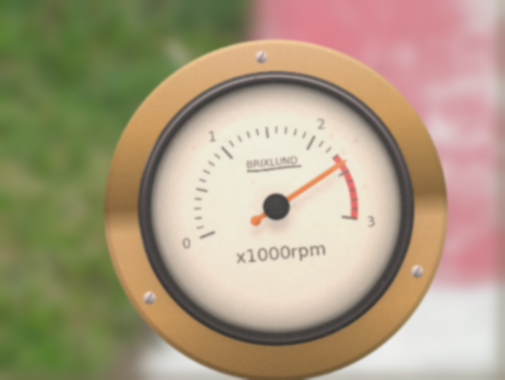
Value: 2400
